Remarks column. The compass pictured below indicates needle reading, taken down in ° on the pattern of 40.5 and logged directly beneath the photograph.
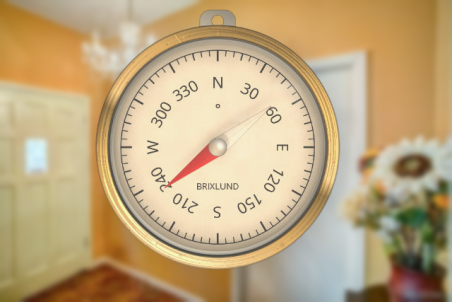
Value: 232.5
